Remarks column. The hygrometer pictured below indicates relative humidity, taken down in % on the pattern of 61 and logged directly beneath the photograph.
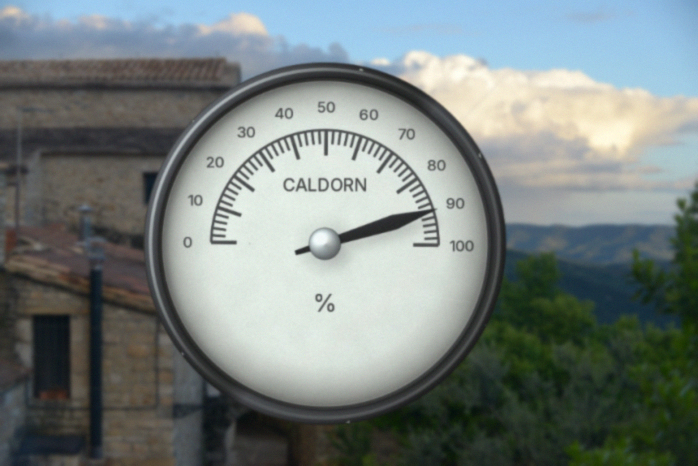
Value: 90
